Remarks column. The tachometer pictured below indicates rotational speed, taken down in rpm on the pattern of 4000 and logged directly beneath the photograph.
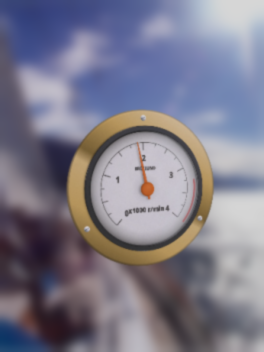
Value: 1875
